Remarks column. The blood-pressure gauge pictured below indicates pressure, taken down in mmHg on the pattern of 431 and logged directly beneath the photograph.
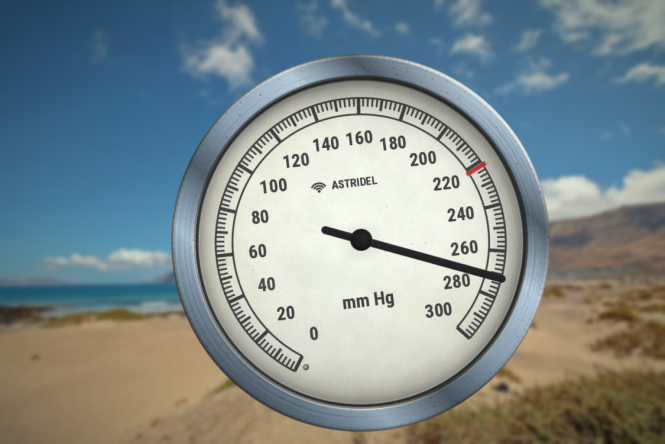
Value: 272
